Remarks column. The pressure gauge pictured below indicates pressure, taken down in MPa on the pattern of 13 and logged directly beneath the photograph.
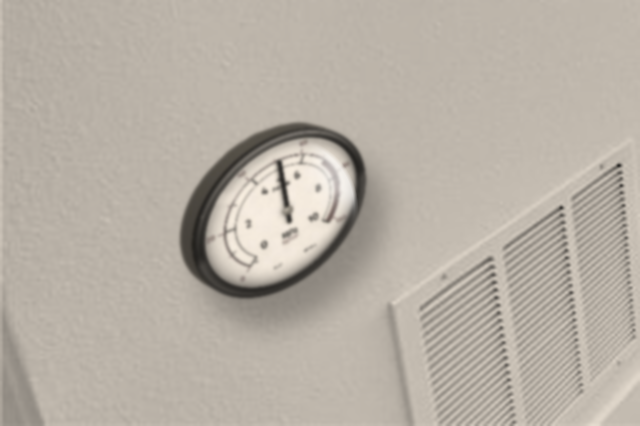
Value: 5
